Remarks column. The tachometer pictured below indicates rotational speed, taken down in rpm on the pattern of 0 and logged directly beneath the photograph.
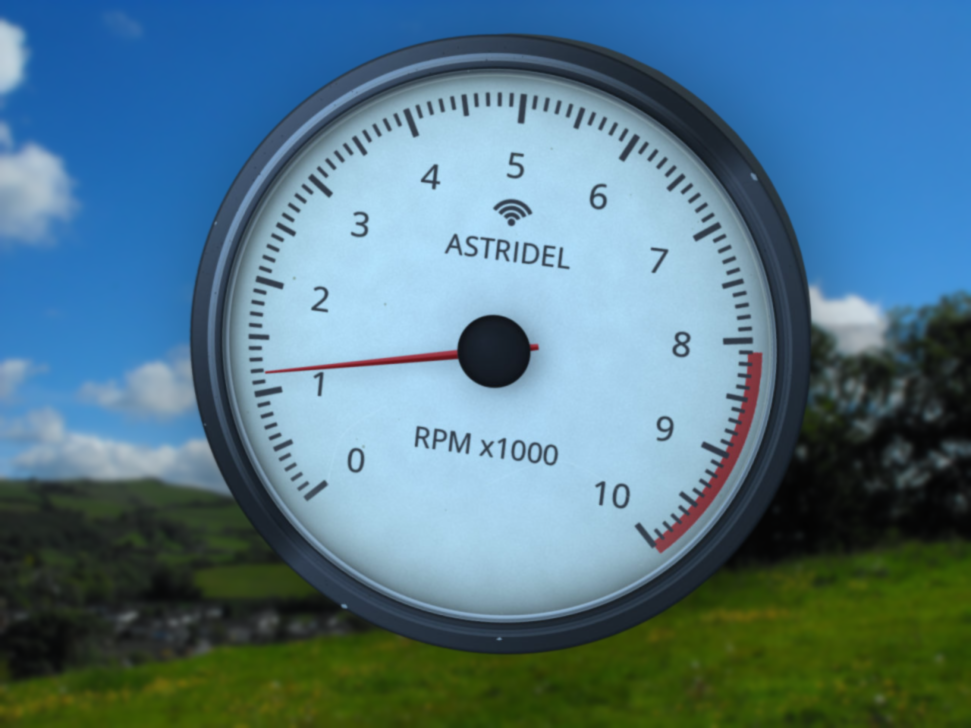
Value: 1200
